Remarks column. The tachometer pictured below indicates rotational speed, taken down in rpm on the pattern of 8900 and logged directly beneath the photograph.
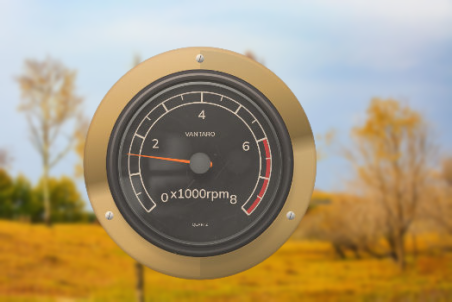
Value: 1500
